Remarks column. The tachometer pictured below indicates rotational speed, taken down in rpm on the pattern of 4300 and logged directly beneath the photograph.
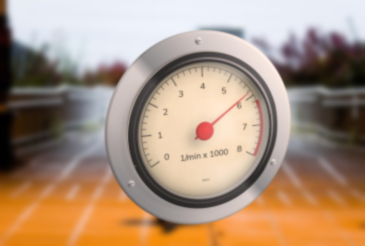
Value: 5800
